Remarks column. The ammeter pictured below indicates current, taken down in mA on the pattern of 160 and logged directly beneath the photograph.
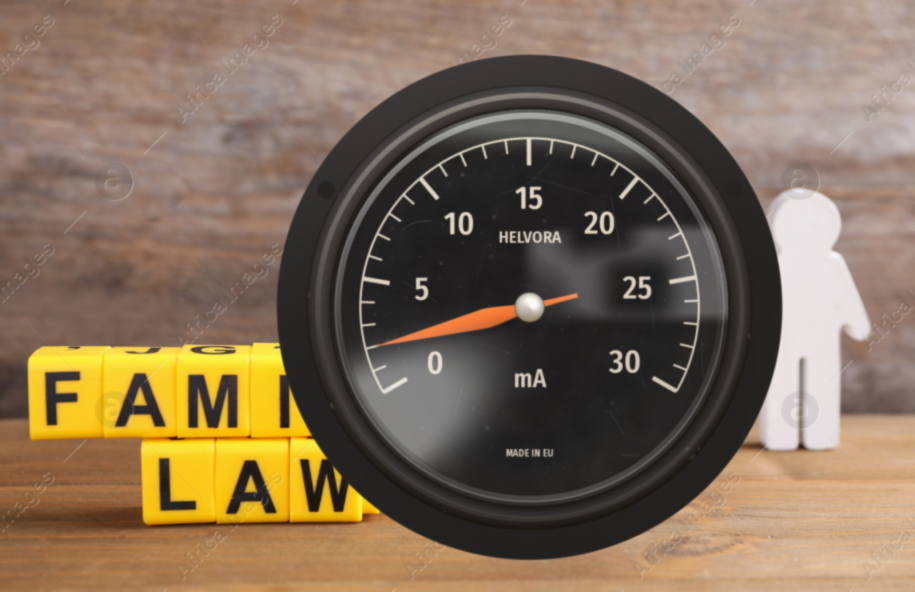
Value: 2
